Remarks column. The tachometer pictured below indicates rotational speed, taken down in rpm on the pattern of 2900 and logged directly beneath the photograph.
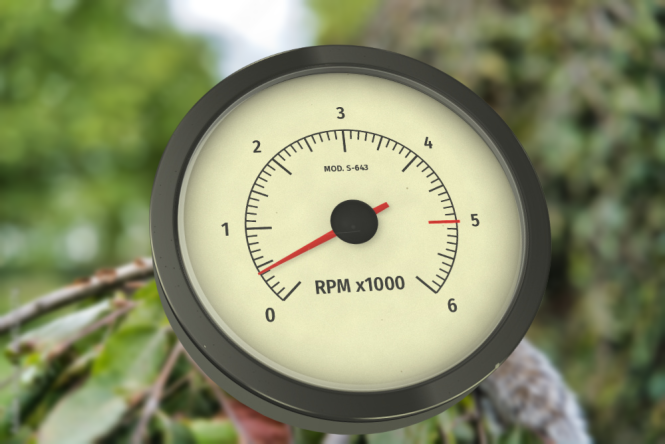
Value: 400
